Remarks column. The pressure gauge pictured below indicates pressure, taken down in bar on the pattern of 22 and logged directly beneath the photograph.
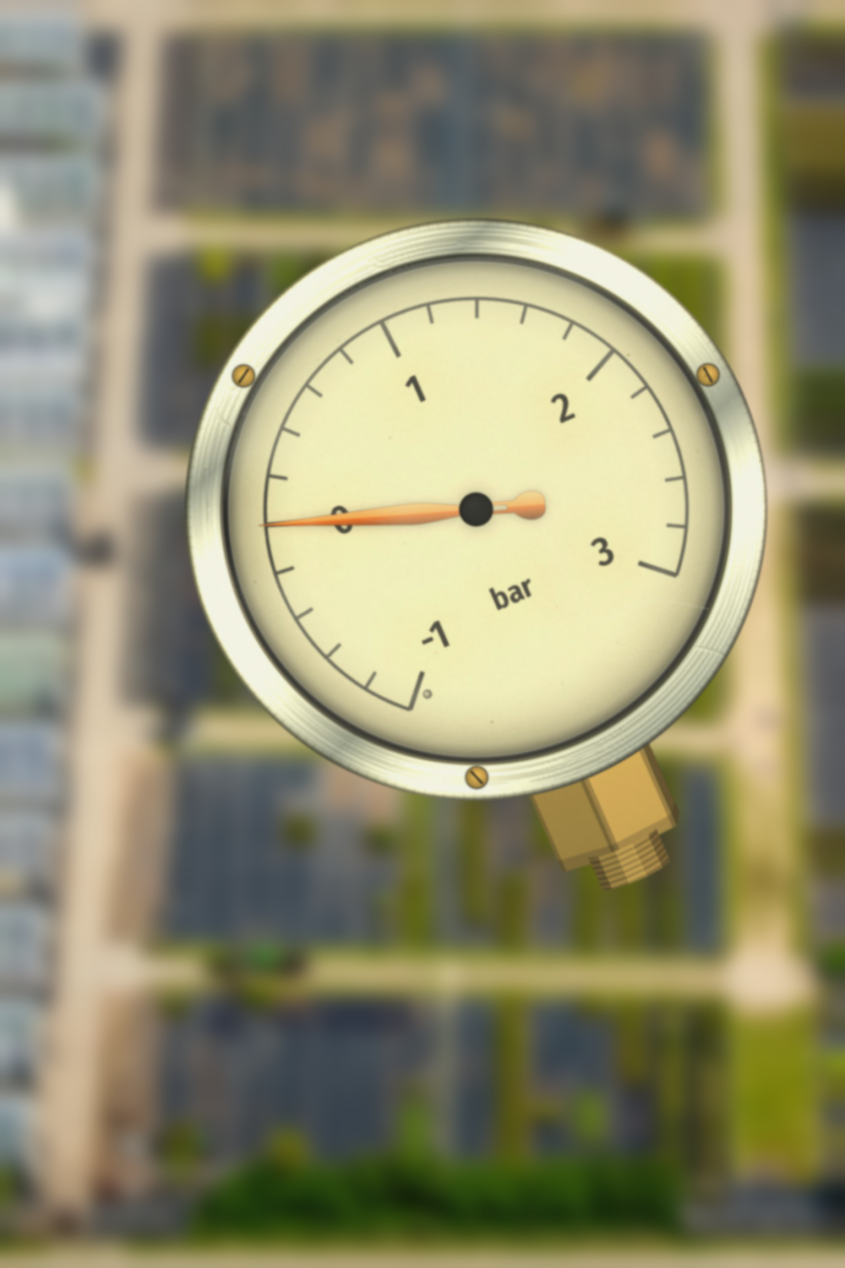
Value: 0
